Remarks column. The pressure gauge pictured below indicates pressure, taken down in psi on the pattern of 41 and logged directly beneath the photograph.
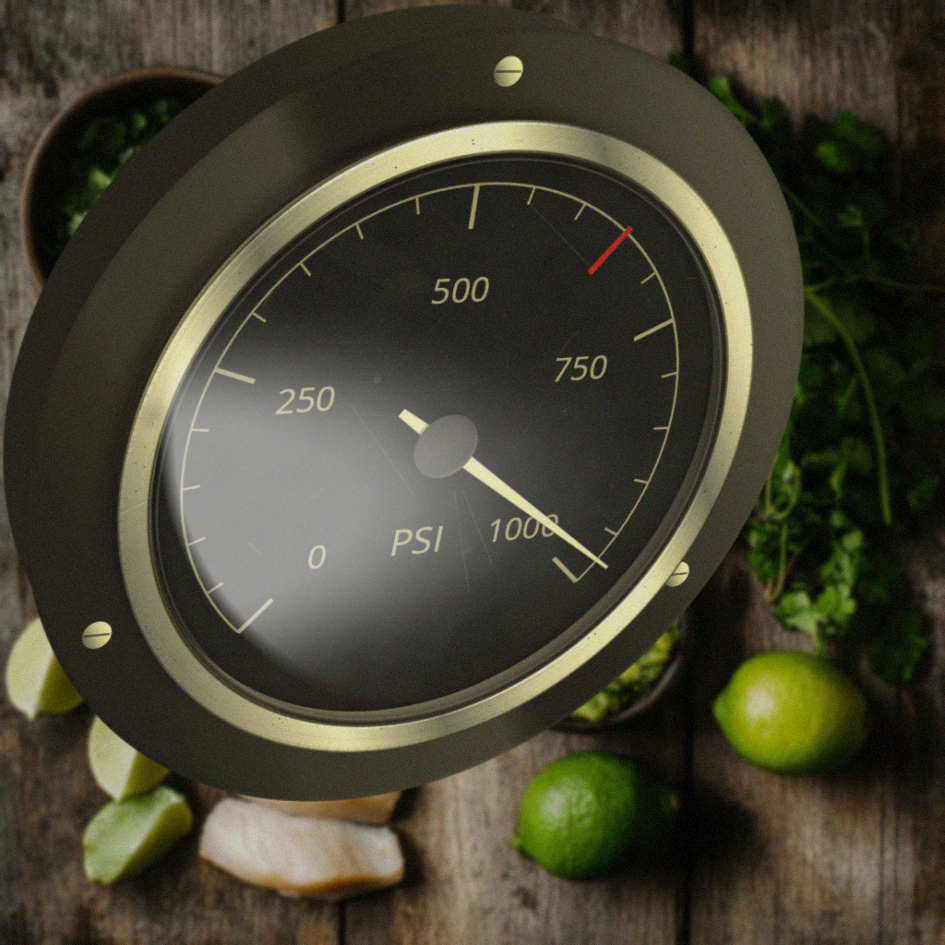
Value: 975
